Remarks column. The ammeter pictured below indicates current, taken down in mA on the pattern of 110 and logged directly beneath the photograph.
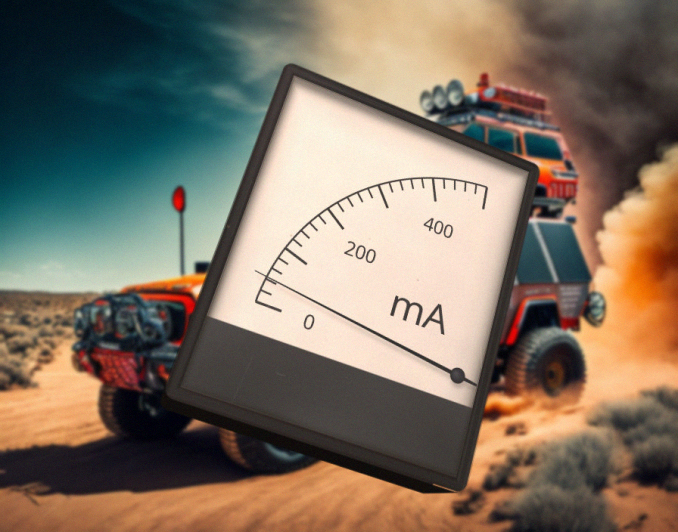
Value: 40
